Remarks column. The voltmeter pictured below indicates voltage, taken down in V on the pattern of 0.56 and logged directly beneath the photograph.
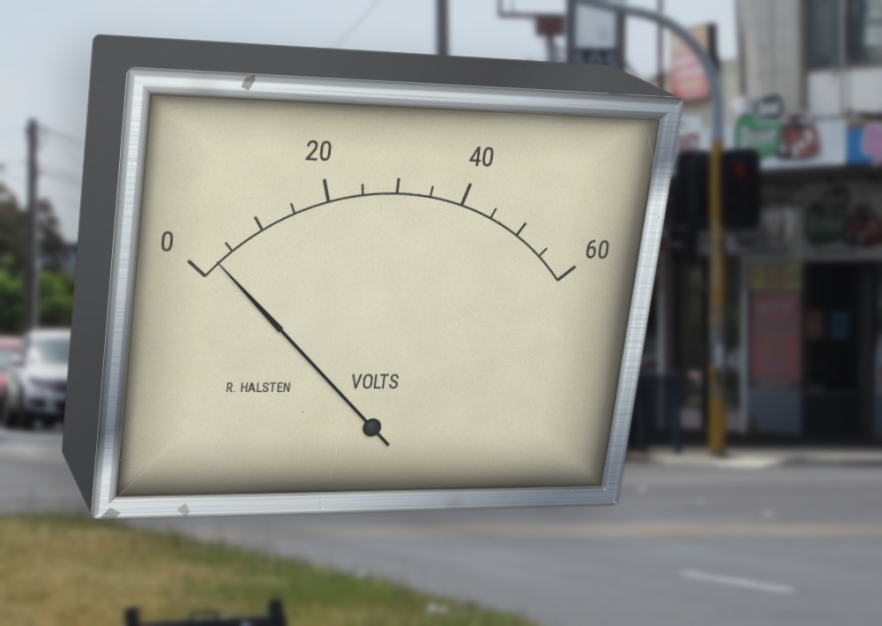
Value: 2.5
